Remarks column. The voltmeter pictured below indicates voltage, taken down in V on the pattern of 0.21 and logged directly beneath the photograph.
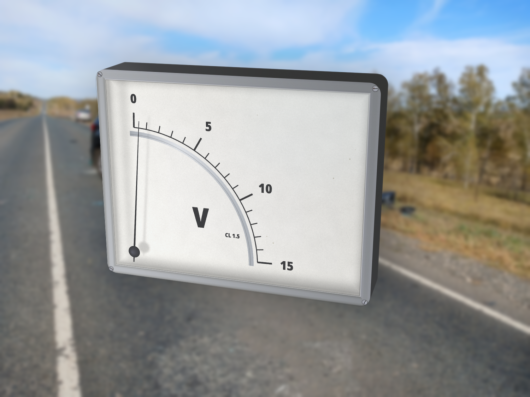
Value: 0.5
